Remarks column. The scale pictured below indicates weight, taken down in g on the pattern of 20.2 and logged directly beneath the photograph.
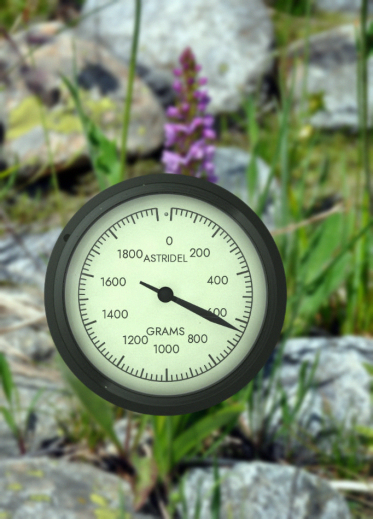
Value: 640
